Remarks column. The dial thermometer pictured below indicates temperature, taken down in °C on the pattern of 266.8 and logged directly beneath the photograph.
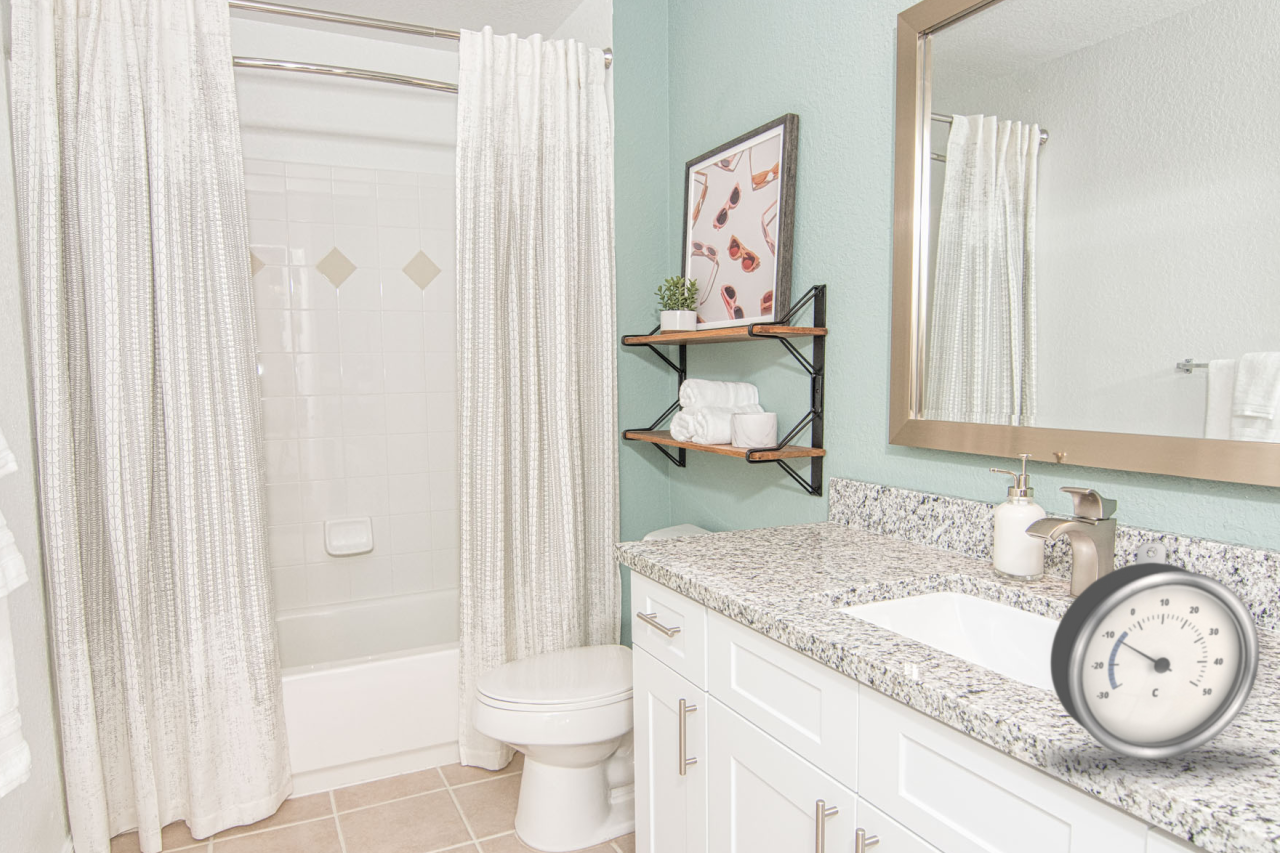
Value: -10
